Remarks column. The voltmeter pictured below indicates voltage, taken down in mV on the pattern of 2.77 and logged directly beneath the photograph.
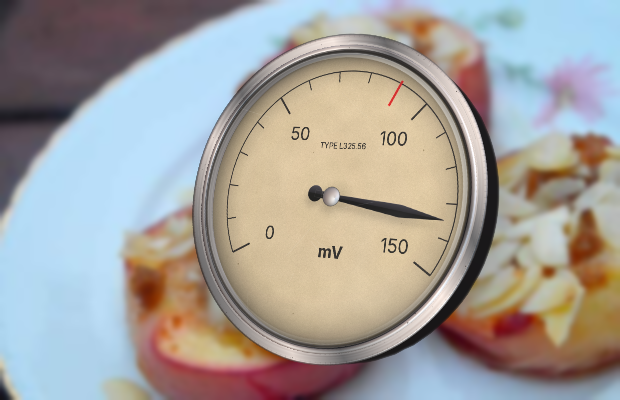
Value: 135
